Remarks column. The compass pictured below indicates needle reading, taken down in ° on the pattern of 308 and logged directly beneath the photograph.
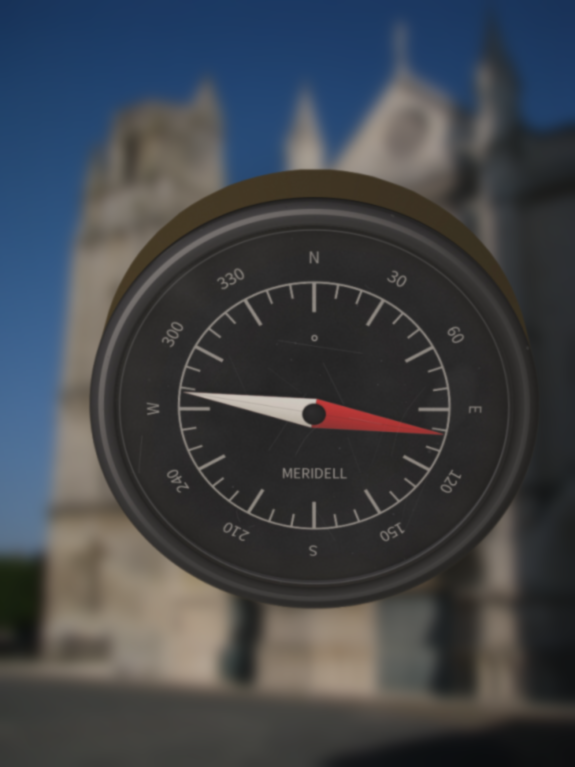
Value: 100
